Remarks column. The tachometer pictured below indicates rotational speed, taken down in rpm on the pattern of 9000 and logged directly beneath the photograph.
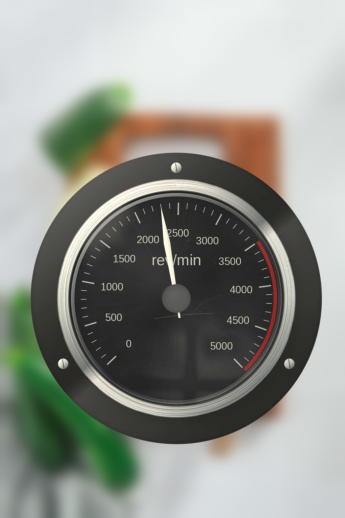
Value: 2300
